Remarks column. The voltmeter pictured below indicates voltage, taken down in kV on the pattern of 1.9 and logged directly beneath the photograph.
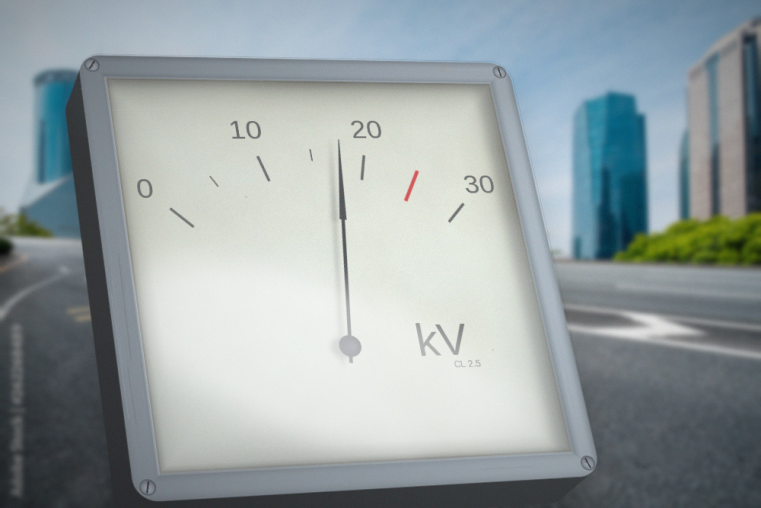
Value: 17.5
